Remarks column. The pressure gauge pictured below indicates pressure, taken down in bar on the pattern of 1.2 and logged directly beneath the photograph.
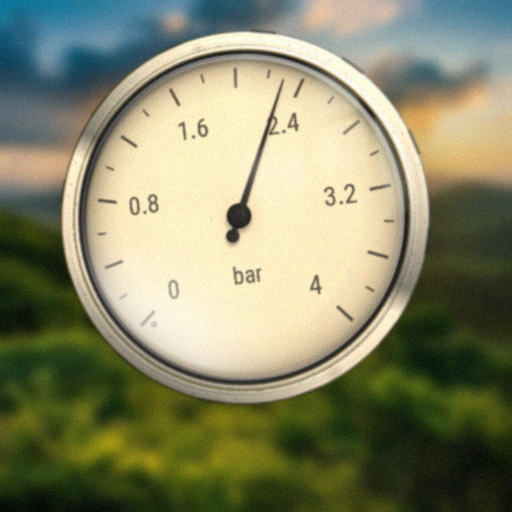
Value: 2.3
